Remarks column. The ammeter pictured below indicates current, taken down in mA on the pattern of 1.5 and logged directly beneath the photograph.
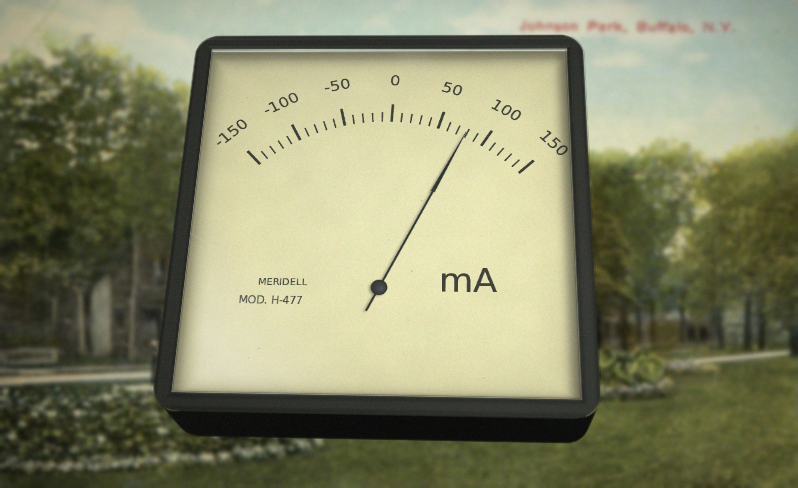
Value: 80
